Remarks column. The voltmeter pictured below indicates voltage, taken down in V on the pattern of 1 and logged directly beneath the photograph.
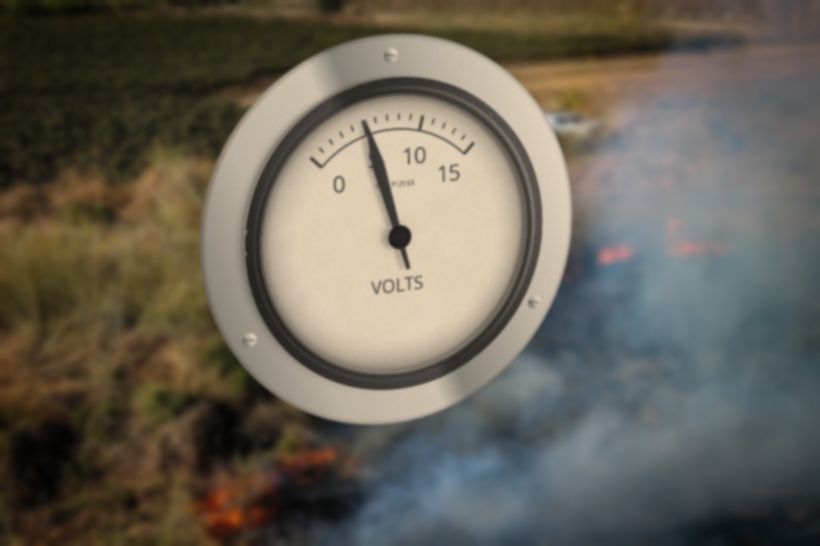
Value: 5
